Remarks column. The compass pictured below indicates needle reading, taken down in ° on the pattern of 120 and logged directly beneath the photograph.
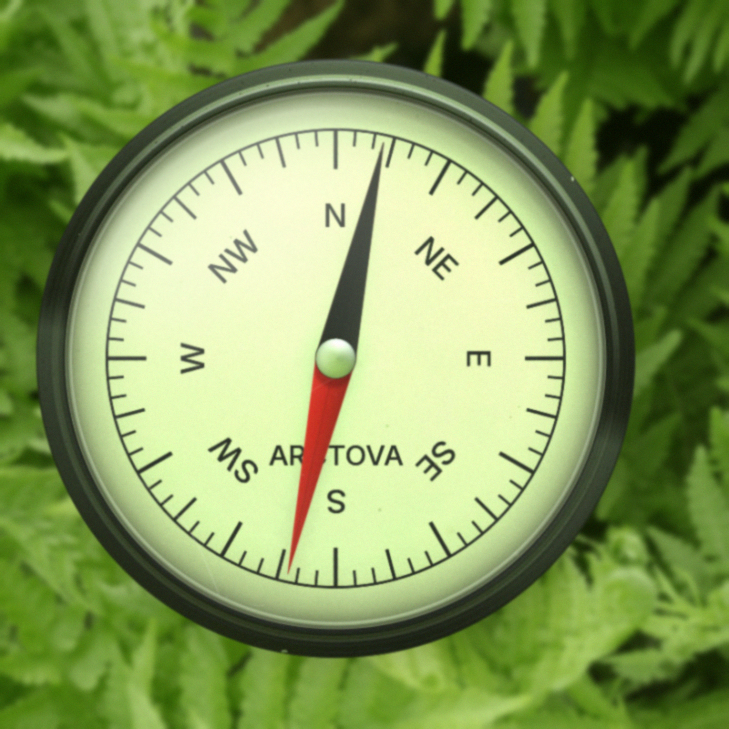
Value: 192.5
